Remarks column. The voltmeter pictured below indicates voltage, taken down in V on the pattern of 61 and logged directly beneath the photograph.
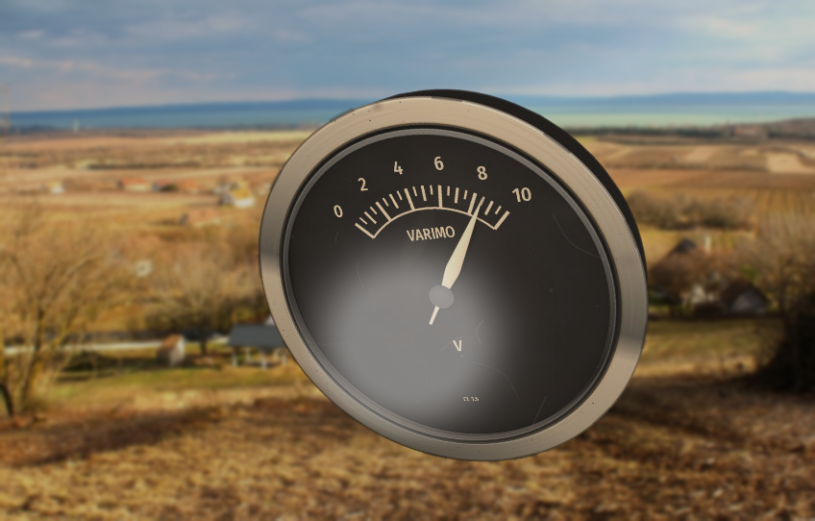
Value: 8.5
